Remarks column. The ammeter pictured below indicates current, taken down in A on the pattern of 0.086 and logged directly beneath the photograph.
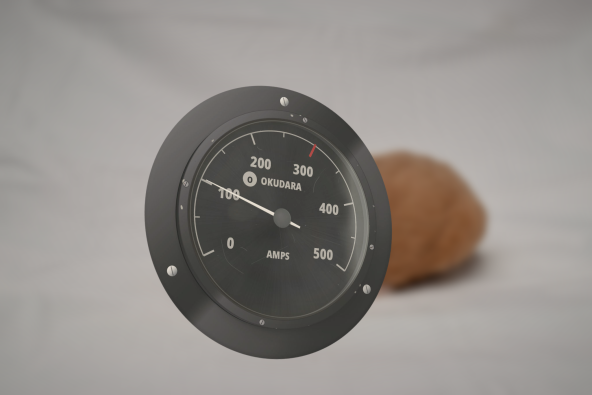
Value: 100
